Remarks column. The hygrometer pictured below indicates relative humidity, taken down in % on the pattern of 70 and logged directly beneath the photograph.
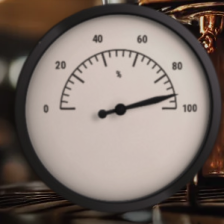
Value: 92
